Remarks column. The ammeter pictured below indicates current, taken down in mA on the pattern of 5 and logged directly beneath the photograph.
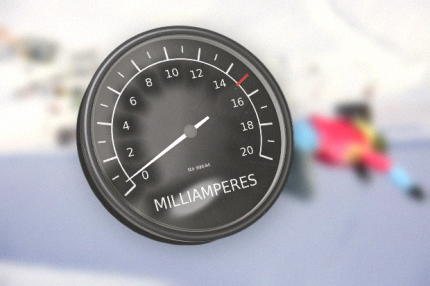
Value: 0.5
